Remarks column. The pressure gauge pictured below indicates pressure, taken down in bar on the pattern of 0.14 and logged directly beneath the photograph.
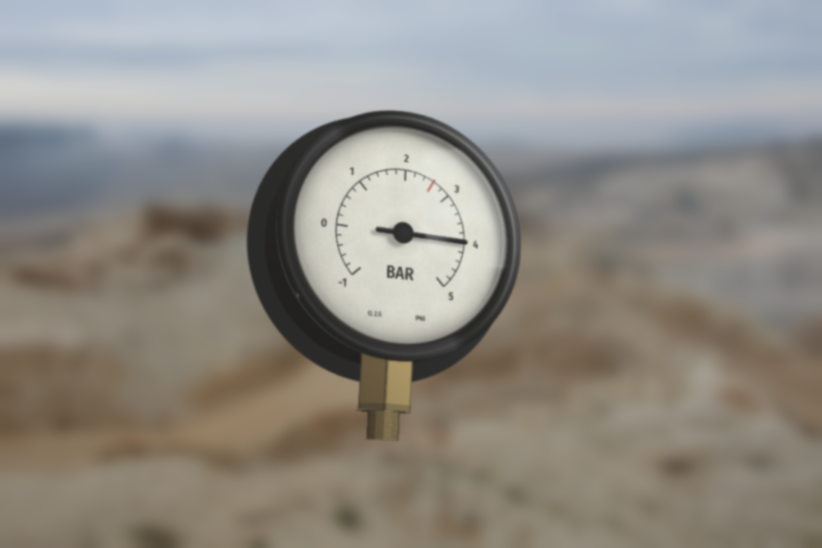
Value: 4
